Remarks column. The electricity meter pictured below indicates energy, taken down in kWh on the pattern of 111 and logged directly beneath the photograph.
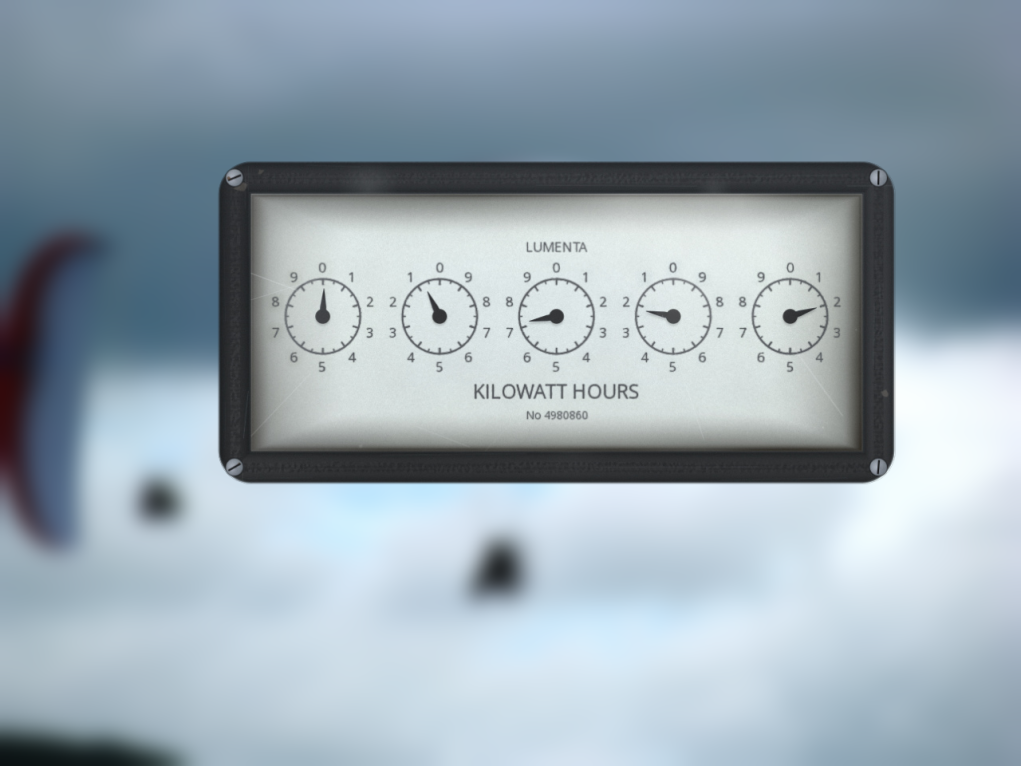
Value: 722
